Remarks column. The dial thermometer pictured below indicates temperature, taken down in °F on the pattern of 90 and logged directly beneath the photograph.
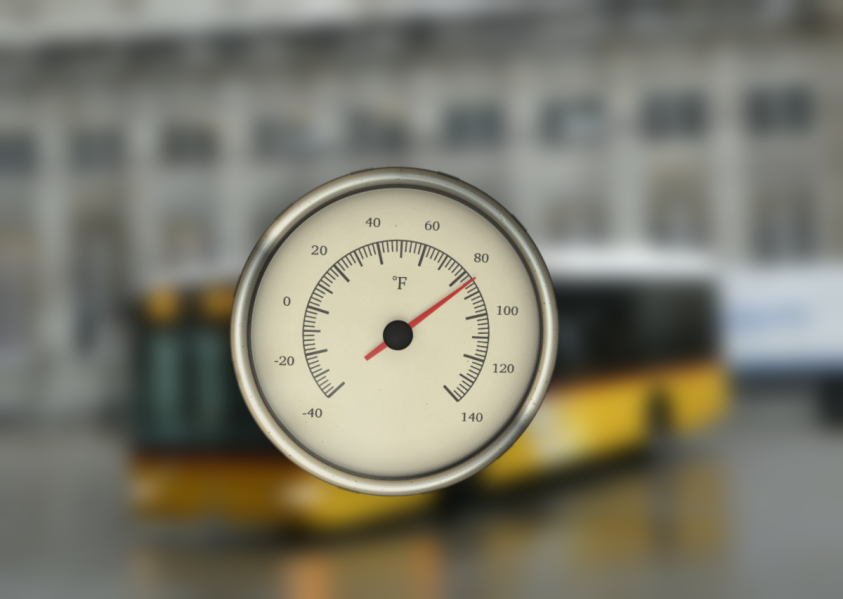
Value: 84
